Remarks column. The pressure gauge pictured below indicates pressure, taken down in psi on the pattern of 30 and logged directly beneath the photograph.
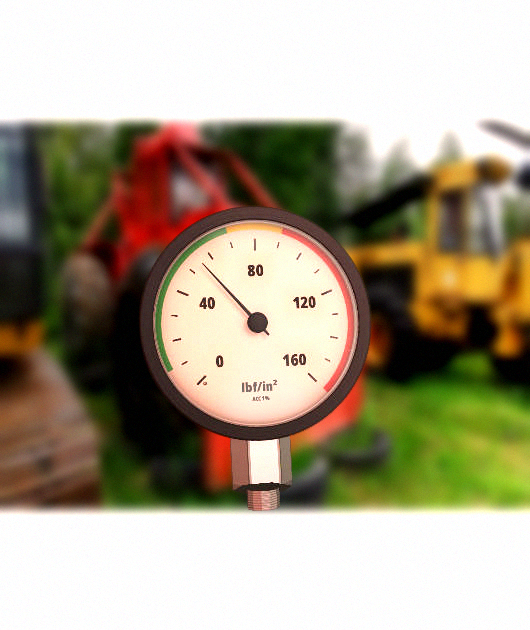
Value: 55
